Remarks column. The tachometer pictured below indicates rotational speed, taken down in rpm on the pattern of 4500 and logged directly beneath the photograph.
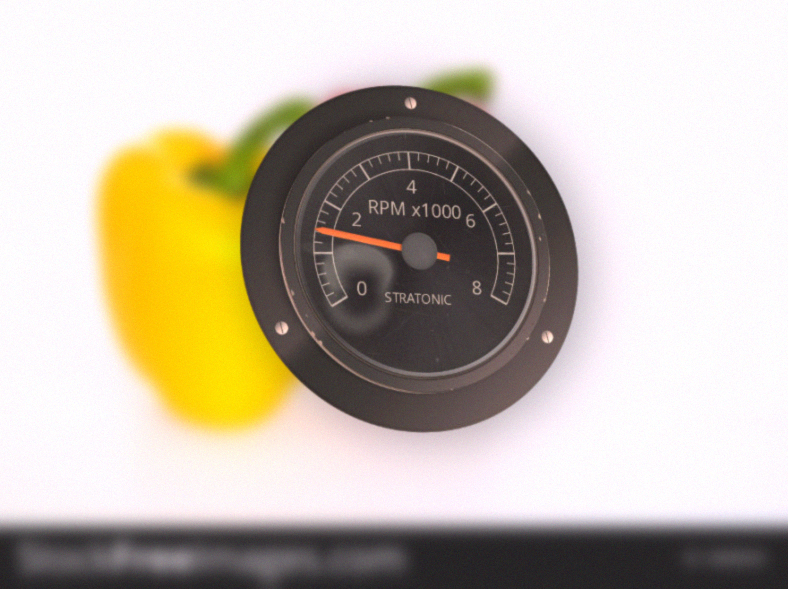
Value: 1400
